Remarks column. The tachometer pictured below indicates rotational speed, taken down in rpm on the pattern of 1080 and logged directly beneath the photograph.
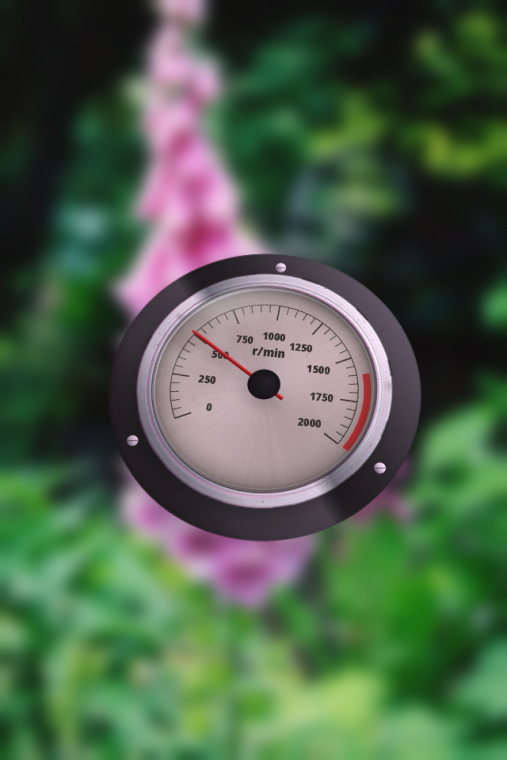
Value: 500
